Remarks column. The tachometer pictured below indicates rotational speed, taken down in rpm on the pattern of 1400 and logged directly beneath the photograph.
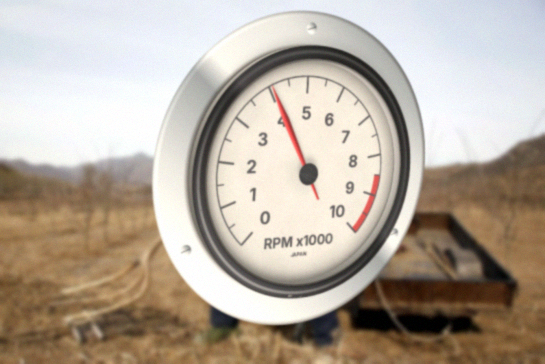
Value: 4000
